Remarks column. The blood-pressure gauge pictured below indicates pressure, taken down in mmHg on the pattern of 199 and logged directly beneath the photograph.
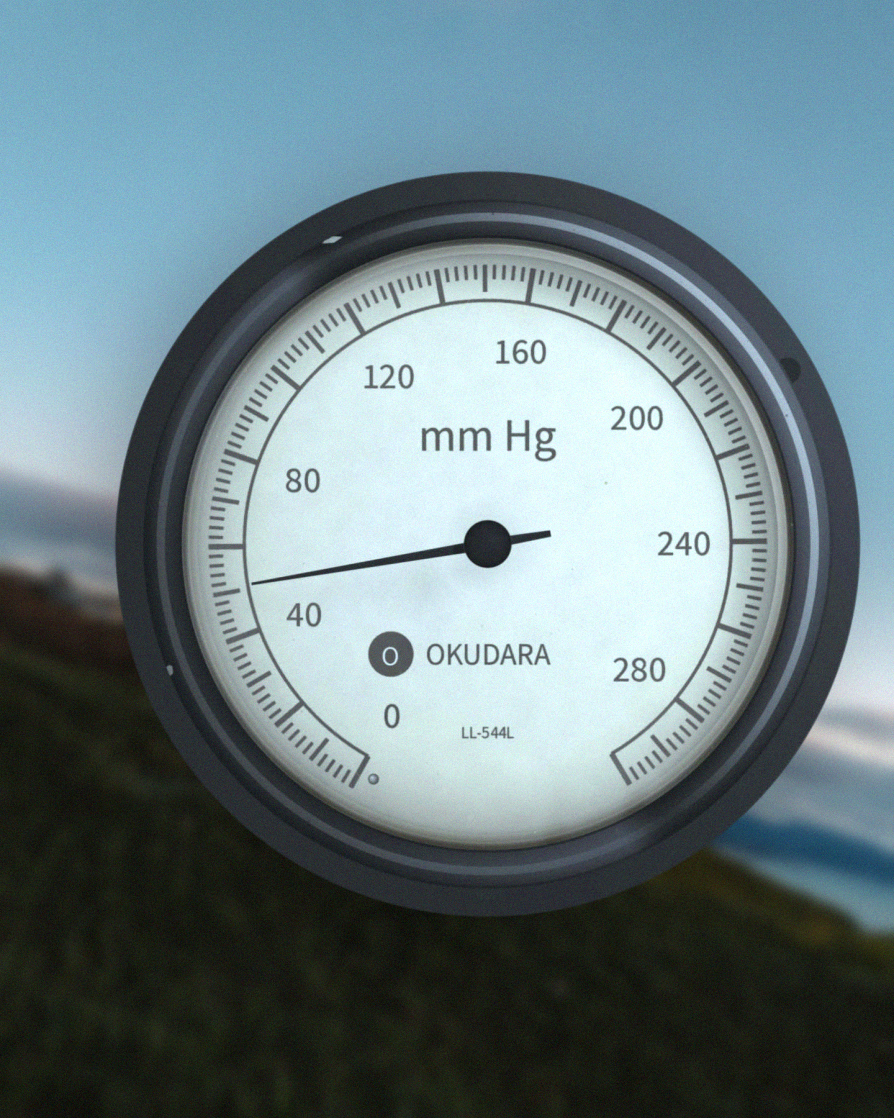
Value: 51
